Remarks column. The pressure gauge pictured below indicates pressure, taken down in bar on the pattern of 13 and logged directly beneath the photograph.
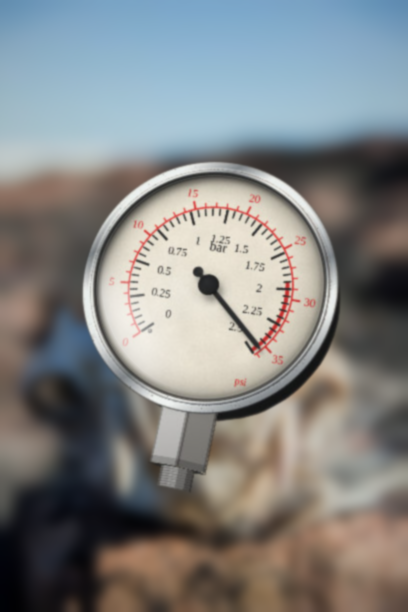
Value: 2.45
